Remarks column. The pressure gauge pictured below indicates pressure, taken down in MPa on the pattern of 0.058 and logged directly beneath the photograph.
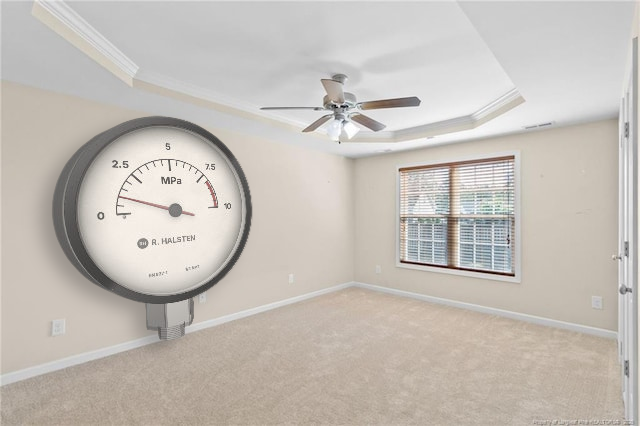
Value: 1
